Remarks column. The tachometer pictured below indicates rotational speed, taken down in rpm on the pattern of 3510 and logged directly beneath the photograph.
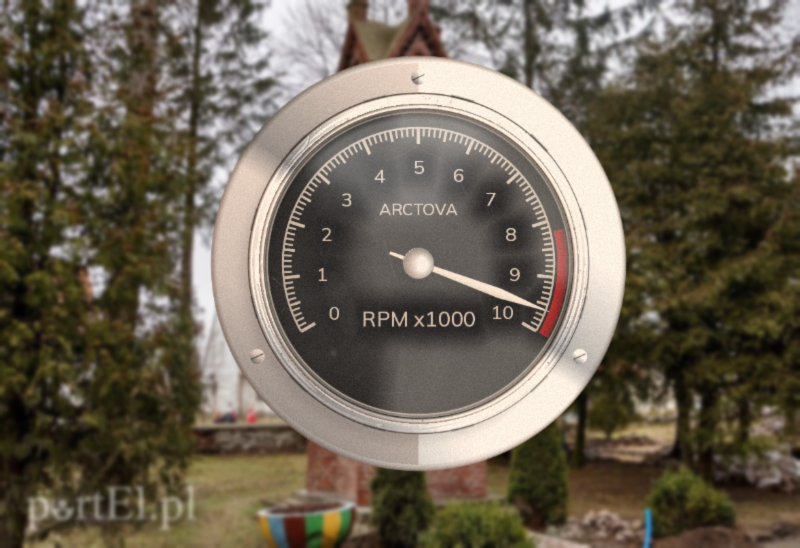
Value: 9600
